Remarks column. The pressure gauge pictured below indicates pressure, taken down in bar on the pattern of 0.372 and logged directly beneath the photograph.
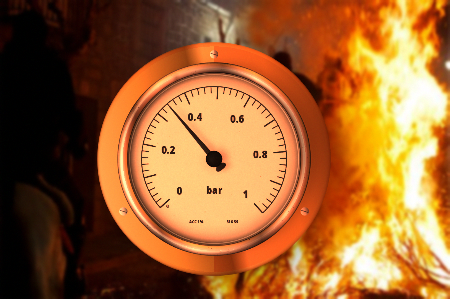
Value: 0.34
